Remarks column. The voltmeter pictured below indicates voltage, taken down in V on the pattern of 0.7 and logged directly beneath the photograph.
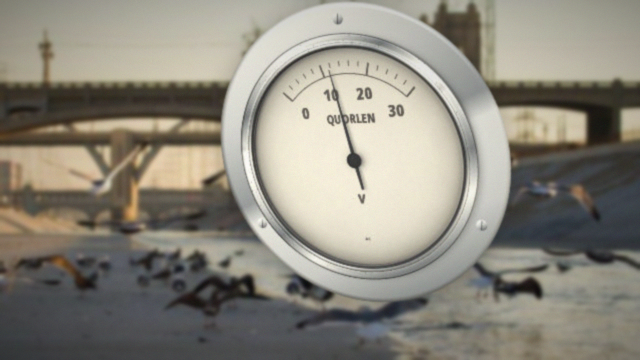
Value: 12
